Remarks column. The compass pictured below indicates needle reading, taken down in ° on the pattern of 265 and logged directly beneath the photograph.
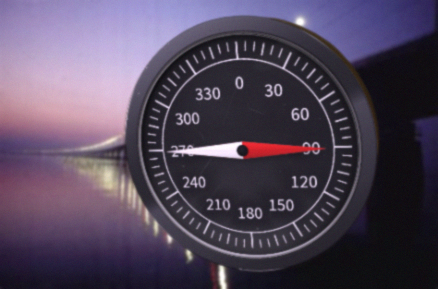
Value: 90
